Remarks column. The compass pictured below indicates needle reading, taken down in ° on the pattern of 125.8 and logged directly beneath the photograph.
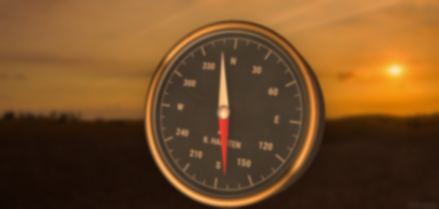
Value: 170
